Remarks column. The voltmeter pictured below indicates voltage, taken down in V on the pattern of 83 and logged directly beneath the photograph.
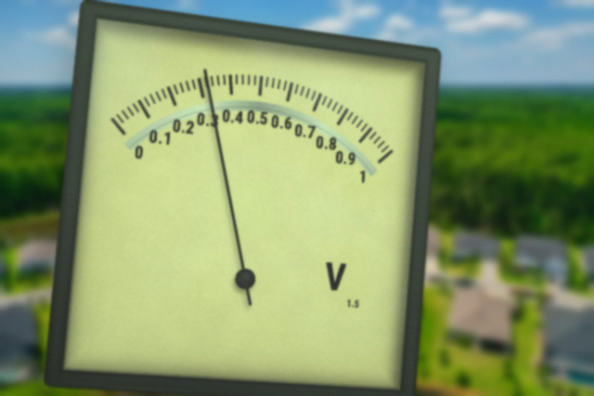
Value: 0.32
